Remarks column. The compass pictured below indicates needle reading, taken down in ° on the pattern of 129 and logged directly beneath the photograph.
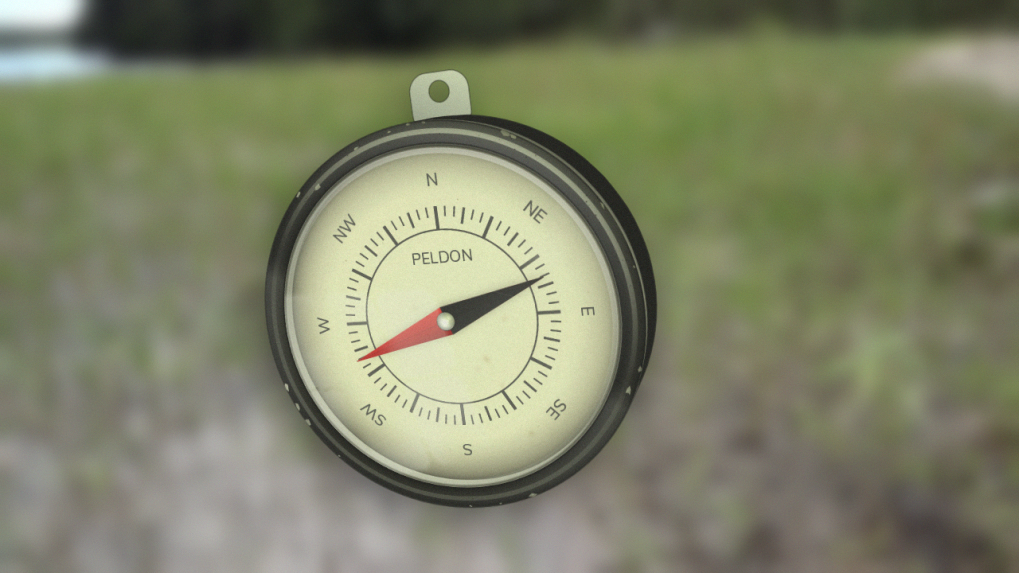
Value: 250
